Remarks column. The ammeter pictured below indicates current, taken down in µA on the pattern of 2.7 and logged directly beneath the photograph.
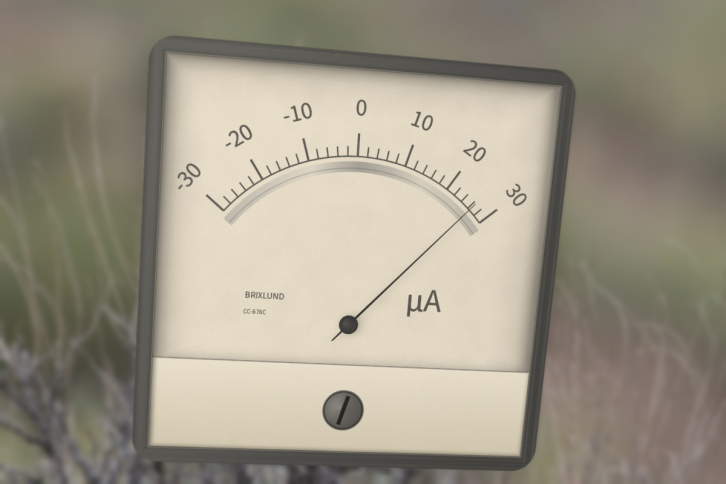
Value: 26
